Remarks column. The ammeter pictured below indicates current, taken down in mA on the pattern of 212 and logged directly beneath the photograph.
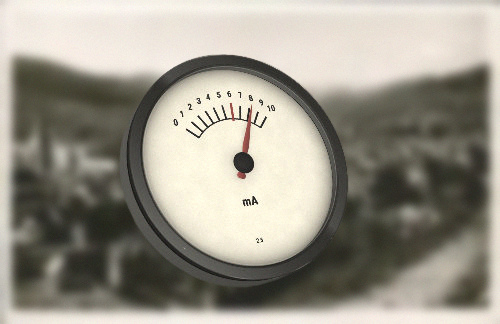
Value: 8
